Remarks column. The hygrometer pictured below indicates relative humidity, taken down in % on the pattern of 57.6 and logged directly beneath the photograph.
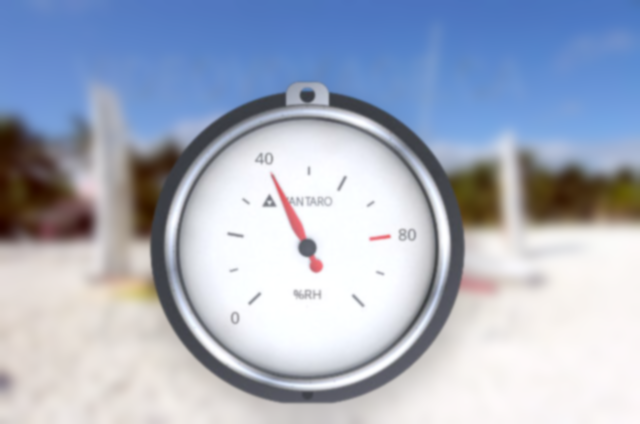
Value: 40
